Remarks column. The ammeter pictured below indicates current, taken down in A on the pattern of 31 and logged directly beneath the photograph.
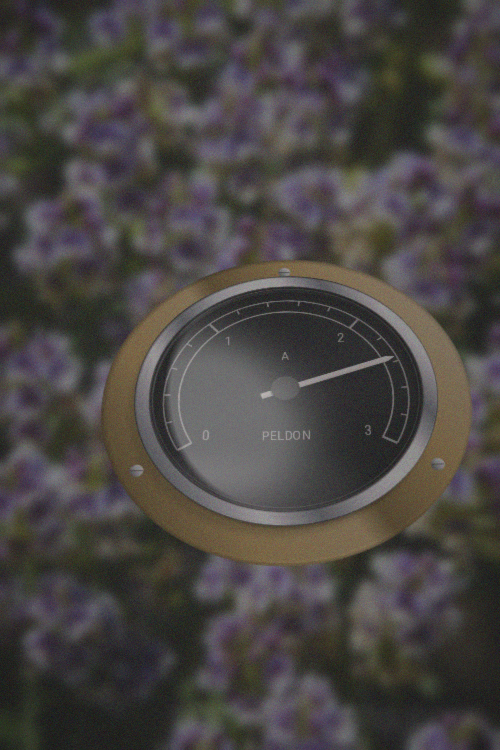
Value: 2.4
